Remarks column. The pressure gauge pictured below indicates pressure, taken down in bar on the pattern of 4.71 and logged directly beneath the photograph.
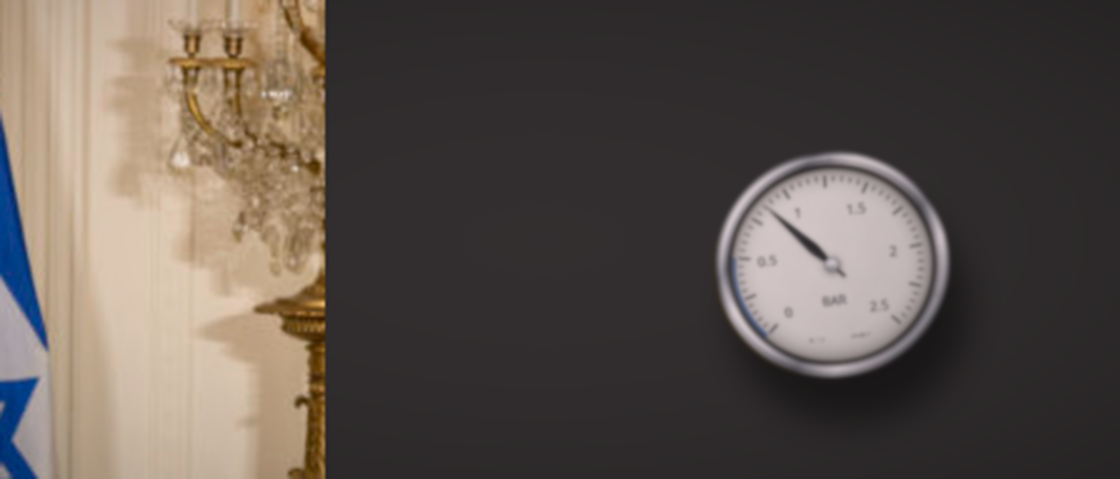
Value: 0.85
